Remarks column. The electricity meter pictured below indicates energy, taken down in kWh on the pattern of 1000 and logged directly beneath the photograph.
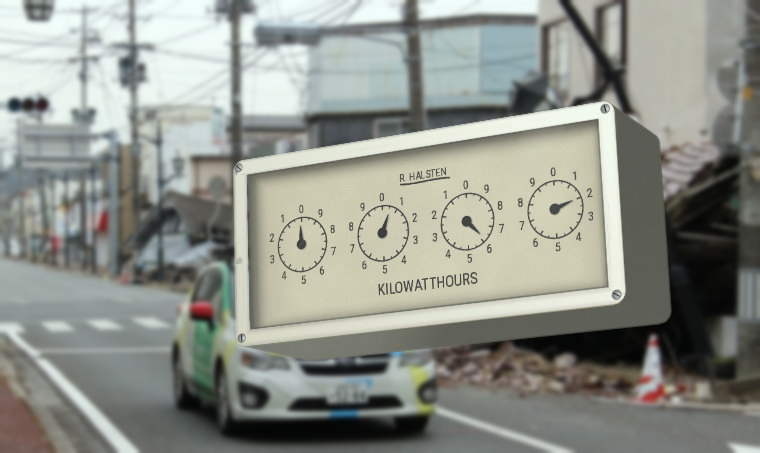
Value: 62
